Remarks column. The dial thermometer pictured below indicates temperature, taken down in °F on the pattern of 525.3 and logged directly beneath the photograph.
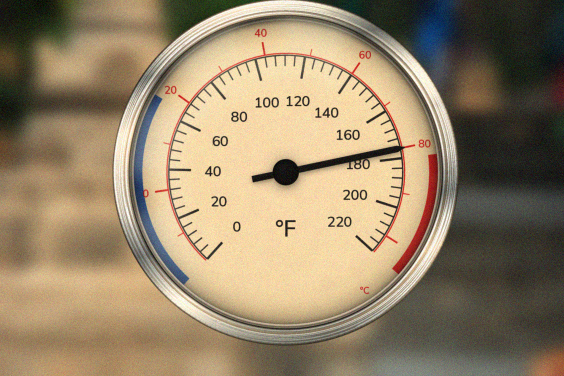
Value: 176
